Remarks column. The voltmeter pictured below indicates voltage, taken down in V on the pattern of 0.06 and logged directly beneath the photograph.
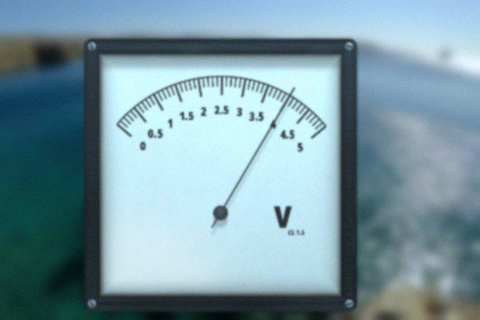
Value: 4
